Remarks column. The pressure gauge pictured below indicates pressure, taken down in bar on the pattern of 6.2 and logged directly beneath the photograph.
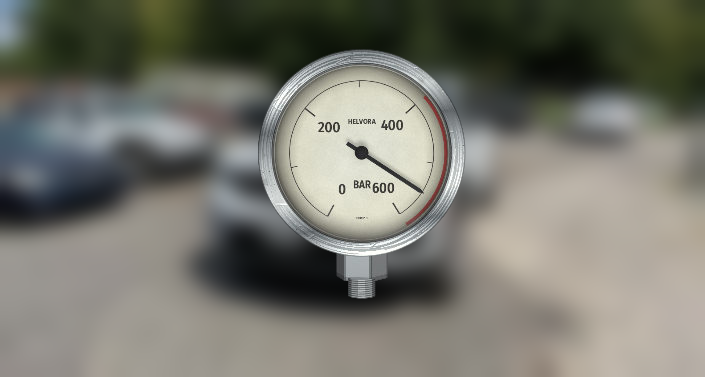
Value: 550
